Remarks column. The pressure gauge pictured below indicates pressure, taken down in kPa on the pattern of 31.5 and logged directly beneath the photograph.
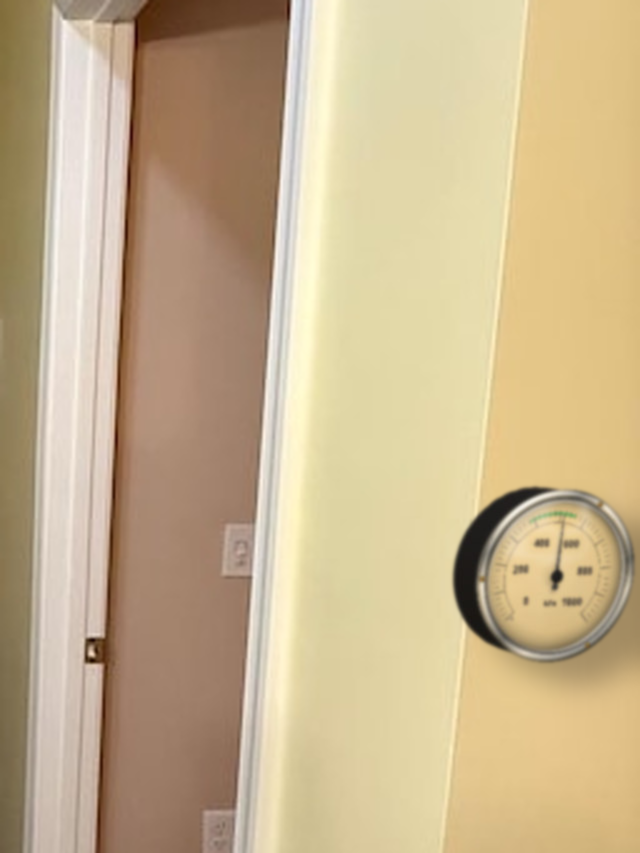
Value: 500
